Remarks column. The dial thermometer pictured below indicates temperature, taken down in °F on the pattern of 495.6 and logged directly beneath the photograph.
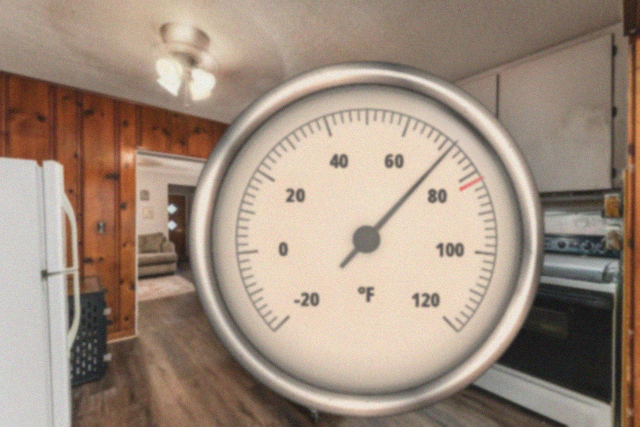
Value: 72
